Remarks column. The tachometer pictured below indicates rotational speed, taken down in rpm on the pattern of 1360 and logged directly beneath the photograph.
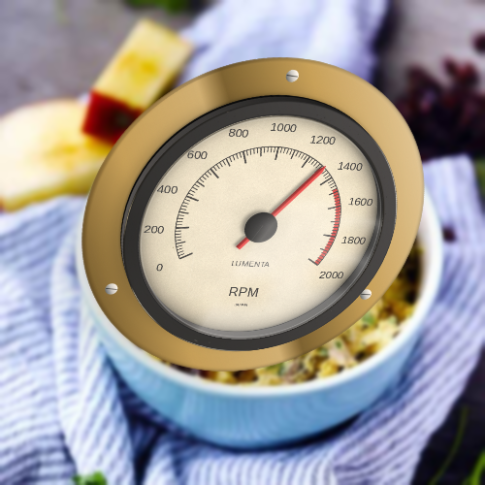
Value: 1300
